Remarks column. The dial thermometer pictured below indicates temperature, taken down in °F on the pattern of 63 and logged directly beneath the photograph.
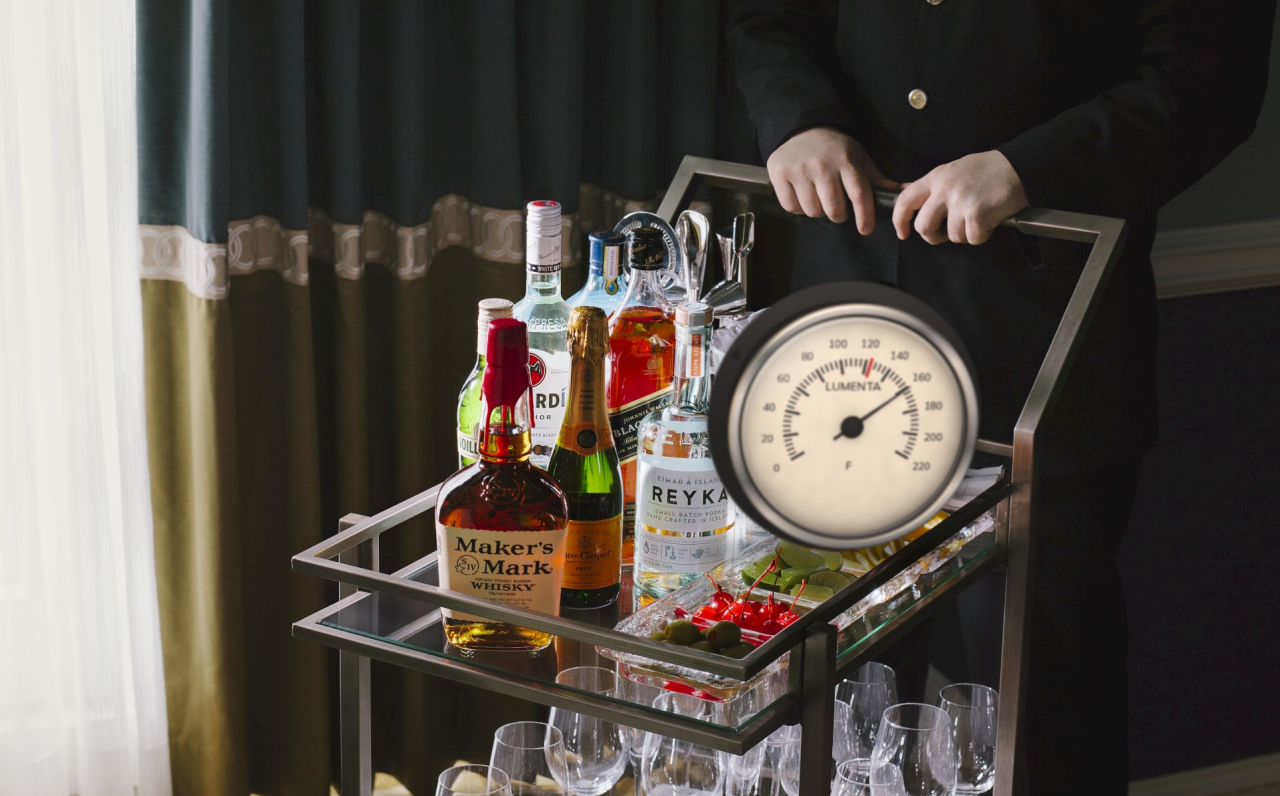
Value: 160
